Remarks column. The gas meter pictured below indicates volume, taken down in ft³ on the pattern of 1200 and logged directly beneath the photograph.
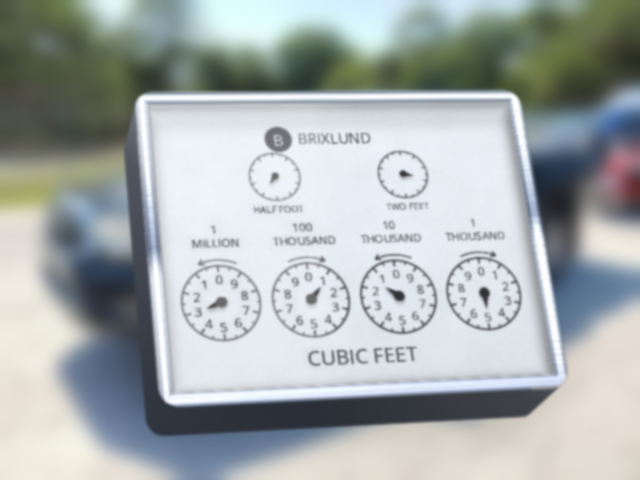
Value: 311500
